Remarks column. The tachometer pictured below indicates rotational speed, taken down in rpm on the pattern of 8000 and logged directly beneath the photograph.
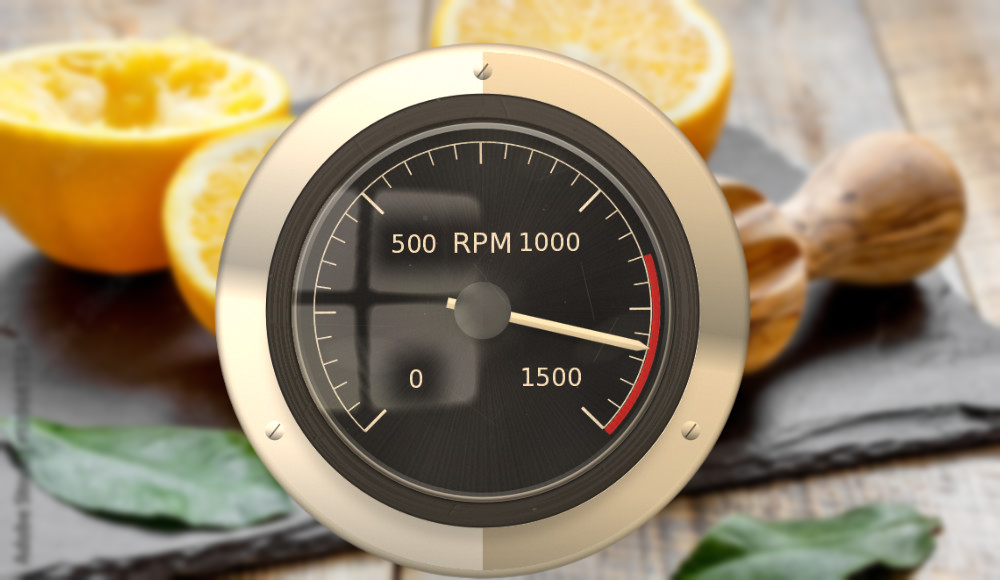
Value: 1325
